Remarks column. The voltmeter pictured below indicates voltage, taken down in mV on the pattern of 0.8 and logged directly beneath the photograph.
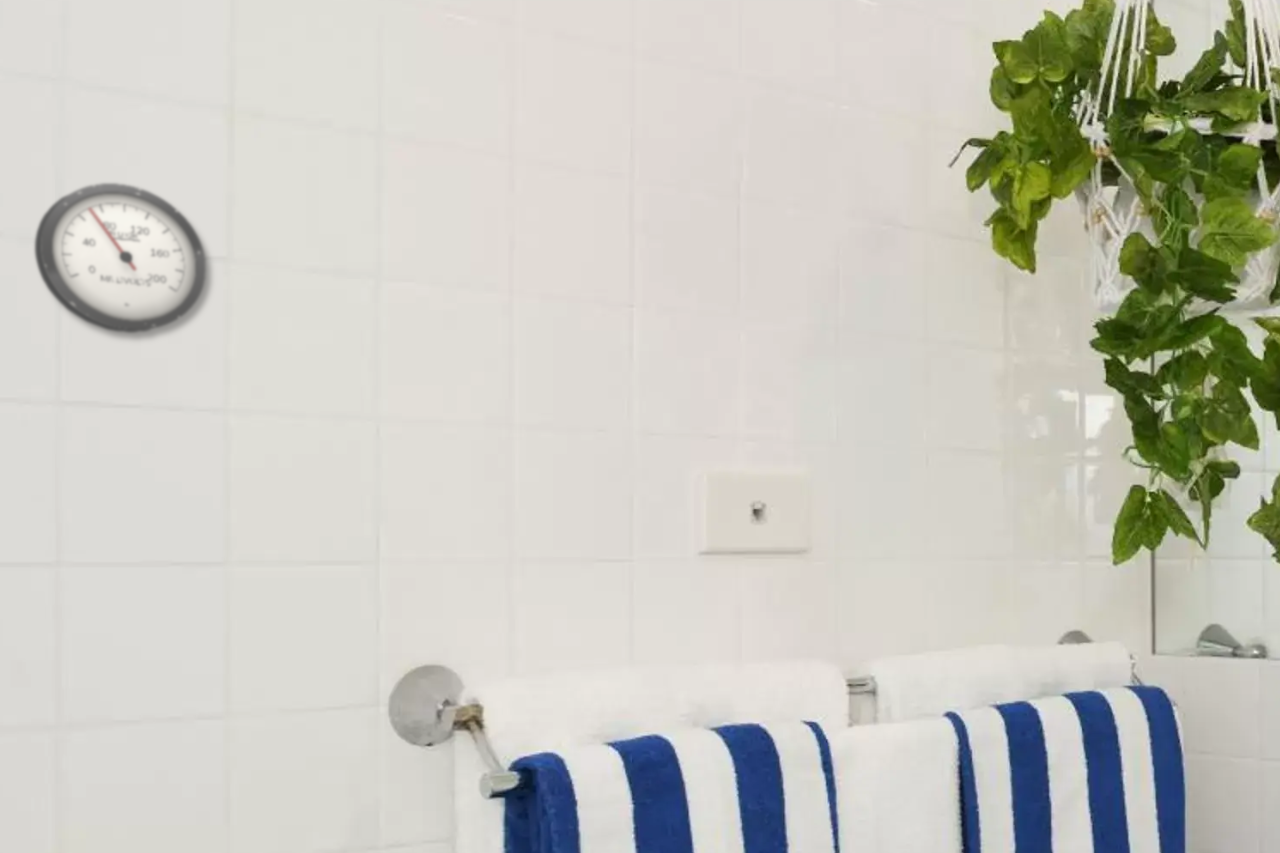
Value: 70
